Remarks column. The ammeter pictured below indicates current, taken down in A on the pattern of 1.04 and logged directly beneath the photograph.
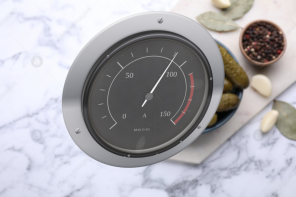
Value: 90
